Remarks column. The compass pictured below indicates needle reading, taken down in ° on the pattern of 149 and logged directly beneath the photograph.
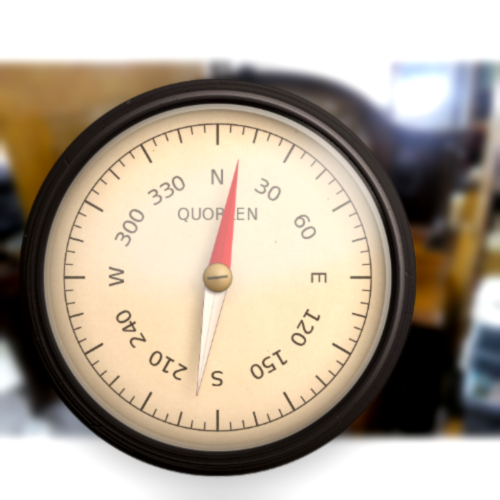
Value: 10
